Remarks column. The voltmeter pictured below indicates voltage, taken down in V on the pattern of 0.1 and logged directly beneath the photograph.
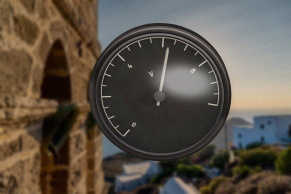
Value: 6.25
